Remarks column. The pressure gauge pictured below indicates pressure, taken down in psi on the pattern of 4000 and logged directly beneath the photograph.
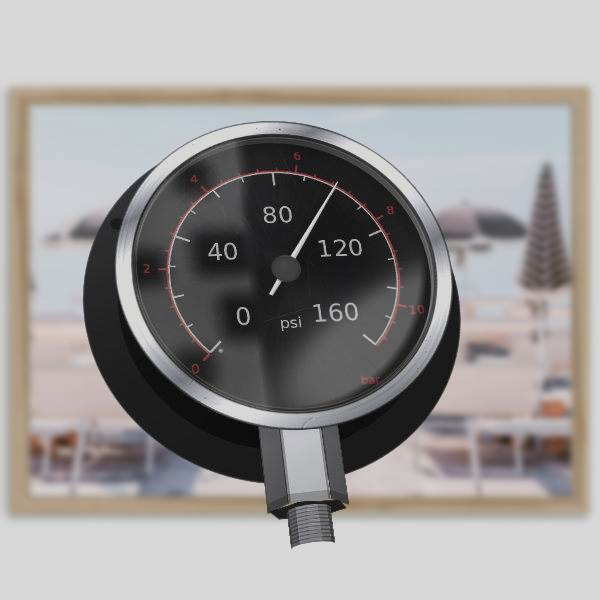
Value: 100
